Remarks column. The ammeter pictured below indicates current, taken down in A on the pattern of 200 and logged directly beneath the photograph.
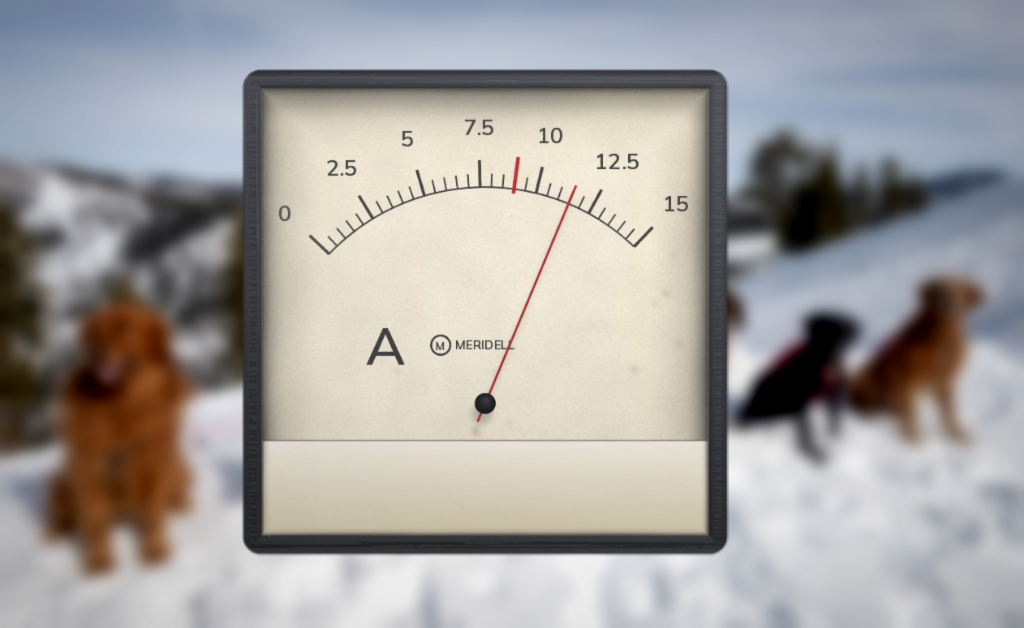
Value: 11.5
